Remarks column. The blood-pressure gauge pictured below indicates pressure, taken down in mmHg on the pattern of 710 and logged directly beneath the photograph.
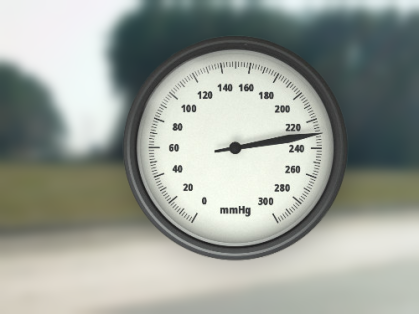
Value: 230
